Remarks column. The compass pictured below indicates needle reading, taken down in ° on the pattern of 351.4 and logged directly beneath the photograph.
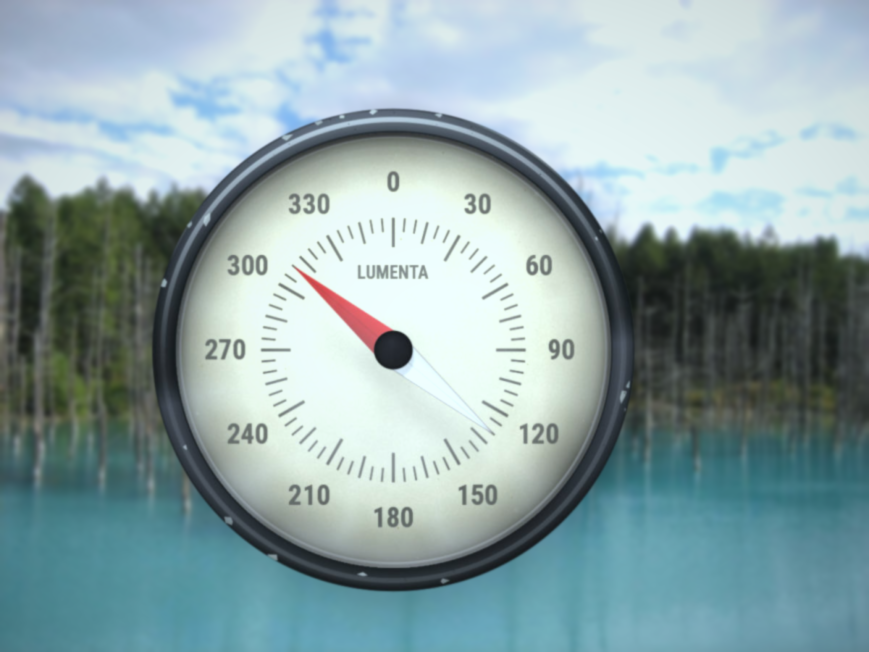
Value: 310
